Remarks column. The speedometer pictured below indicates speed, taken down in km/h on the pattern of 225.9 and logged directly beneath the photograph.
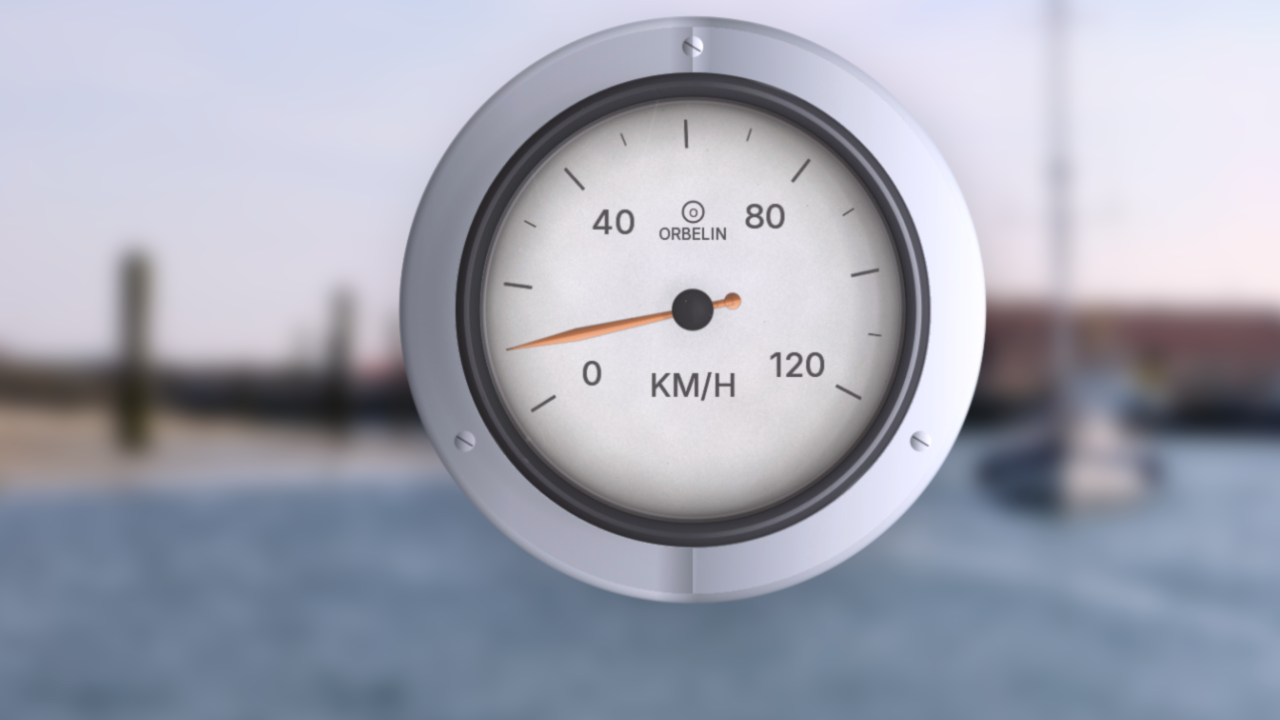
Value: 10
